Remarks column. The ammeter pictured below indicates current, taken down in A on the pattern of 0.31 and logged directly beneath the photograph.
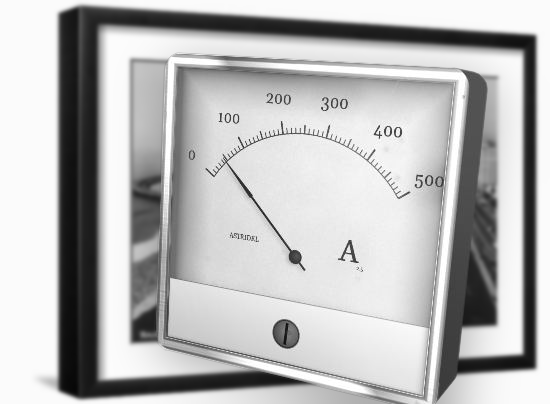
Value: 50
